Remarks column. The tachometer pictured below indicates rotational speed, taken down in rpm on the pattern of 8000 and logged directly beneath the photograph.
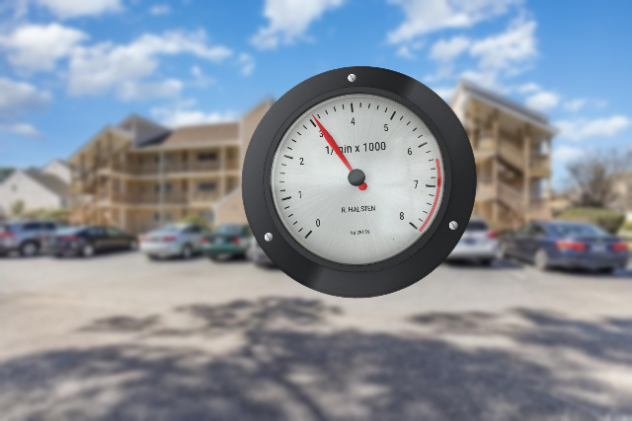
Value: 3100
